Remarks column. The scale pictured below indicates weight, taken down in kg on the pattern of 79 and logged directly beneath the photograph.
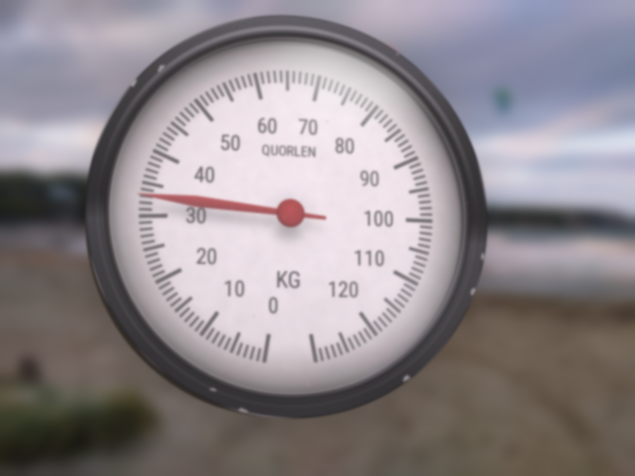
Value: 33
